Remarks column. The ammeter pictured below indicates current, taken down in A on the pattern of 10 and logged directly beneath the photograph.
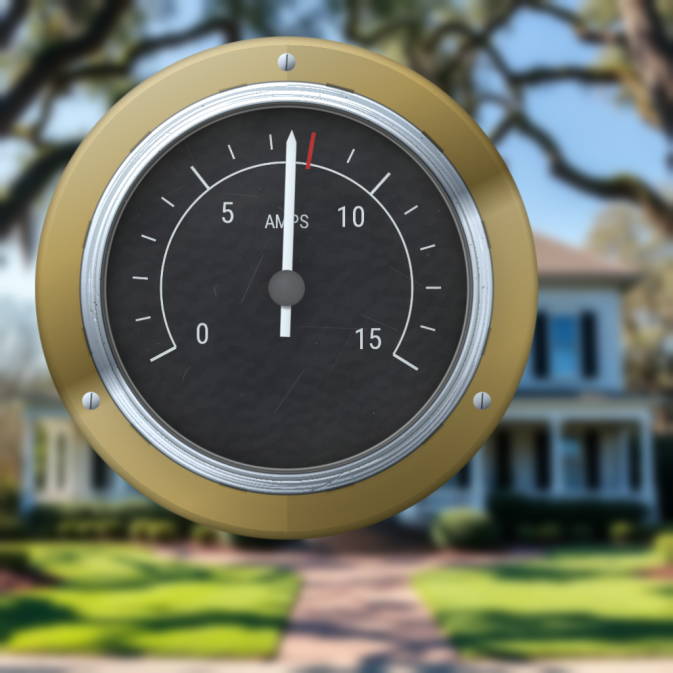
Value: 7.5
